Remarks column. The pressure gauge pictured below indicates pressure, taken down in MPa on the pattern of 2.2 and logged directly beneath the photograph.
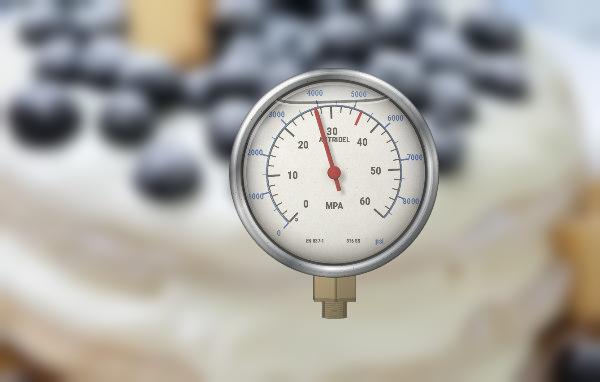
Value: 27
